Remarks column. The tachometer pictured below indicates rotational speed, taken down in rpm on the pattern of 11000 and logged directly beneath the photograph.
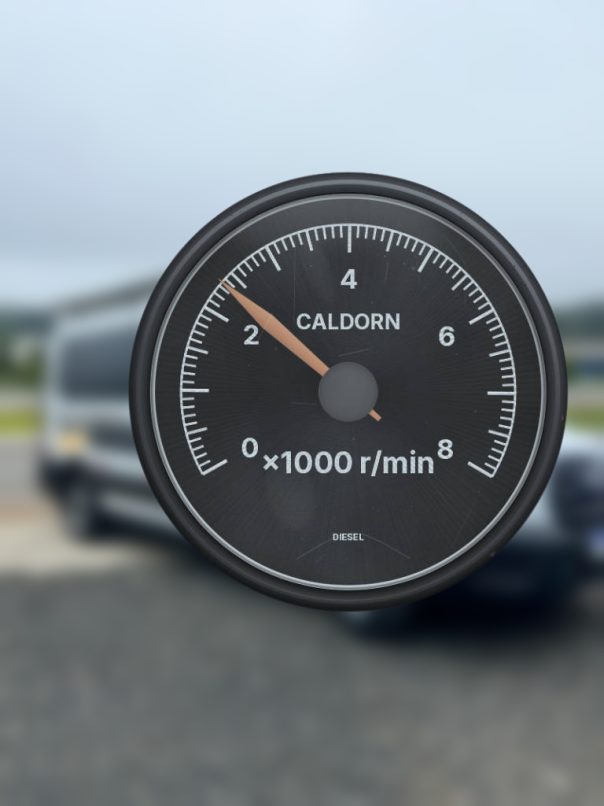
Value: 2350
